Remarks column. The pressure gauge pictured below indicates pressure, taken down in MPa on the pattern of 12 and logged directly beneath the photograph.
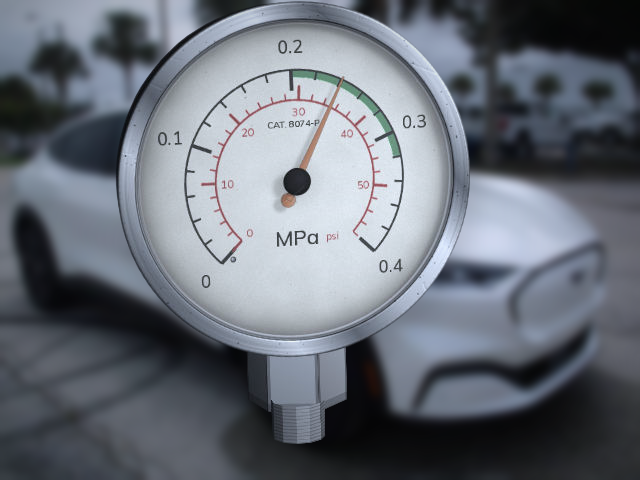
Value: 0.24
